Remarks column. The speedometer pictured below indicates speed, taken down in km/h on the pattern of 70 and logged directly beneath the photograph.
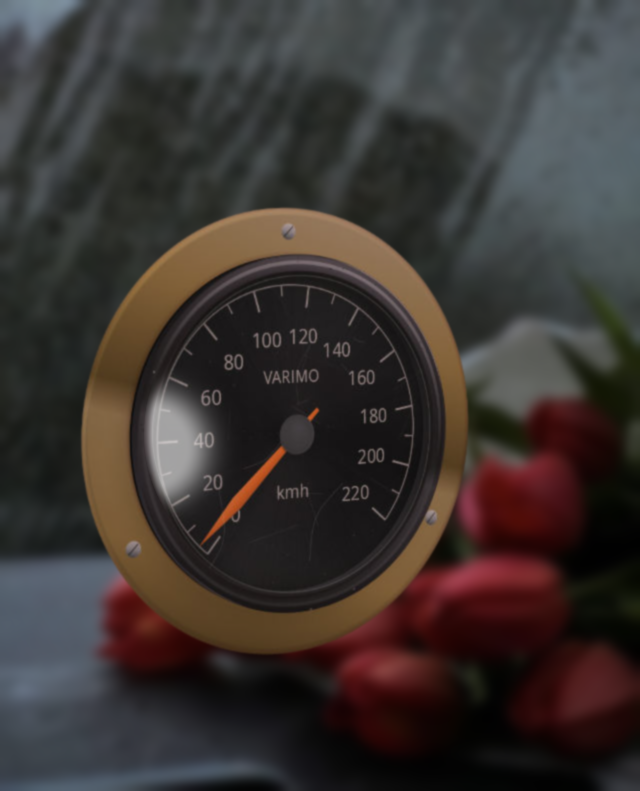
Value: 5
